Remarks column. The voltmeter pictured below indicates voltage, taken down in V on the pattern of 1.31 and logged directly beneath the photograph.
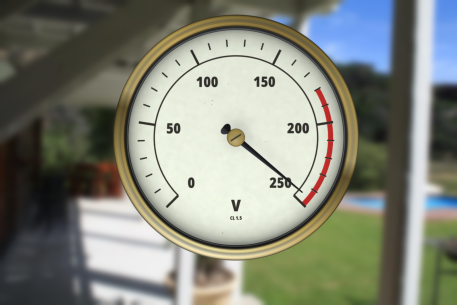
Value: 245
